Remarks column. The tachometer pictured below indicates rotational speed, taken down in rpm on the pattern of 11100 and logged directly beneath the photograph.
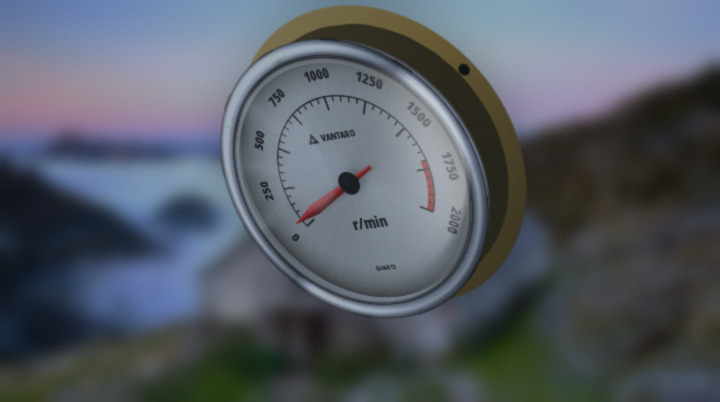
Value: 50
